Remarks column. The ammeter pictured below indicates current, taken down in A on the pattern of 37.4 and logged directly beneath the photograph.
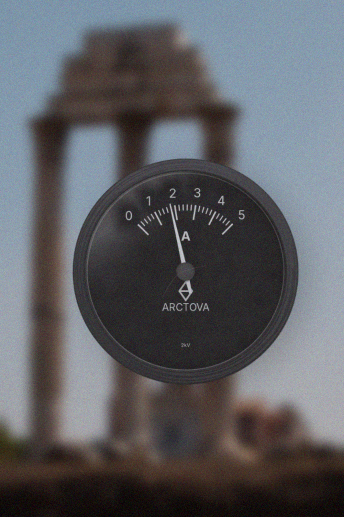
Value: 1.8
